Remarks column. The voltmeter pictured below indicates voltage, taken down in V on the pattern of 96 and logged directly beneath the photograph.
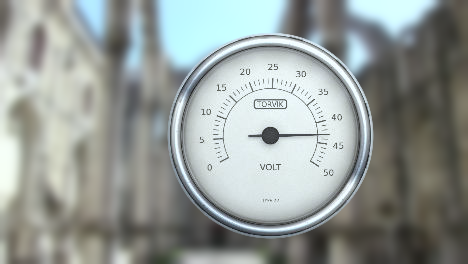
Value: 43
